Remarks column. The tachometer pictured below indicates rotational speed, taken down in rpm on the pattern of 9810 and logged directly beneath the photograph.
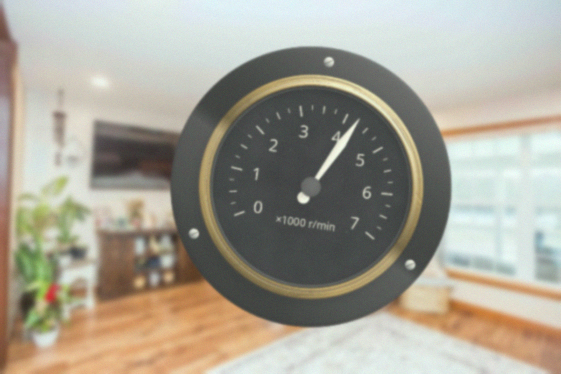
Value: 4250
